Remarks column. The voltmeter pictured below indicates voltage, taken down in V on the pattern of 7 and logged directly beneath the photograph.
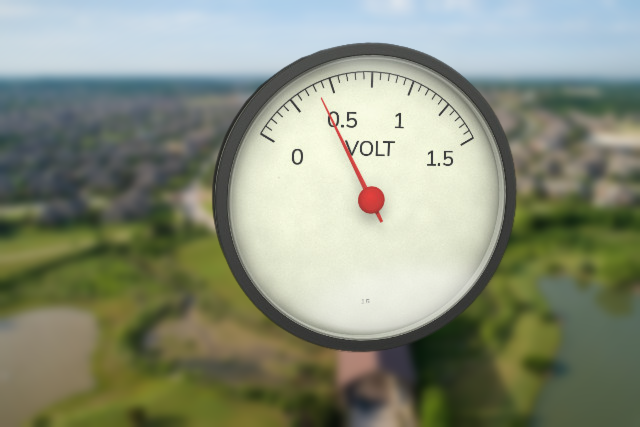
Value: 0.4
